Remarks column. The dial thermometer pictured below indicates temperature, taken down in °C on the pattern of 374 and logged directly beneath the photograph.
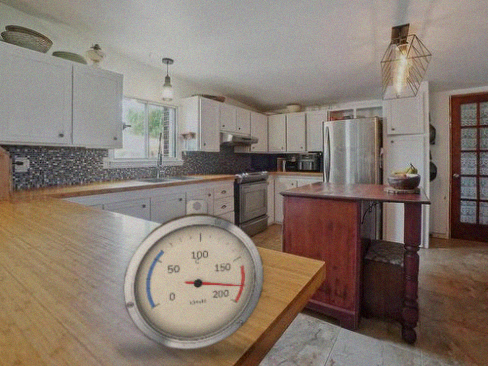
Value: 180
